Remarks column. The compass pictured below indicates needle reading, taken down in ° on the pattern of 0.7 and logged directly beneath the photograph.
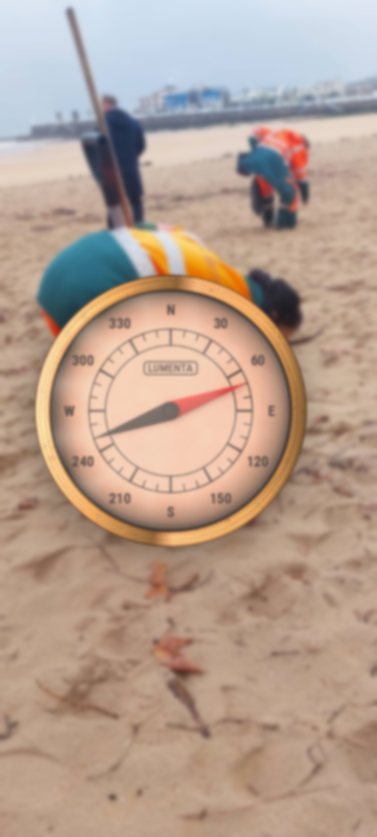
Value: 70
